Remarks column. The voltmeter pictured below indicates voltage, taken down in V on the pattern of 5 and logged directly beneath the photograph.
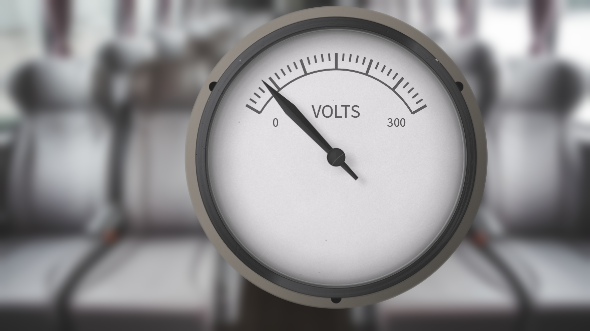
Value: 40
